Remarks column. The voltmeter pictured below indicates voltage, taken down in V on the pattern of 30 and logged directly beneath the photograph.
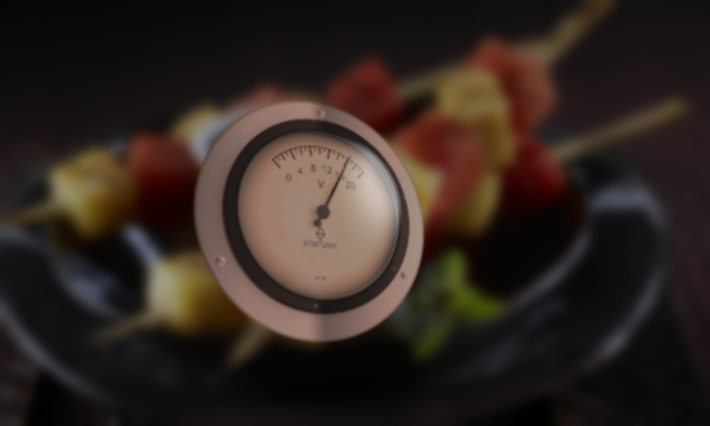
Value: 16
